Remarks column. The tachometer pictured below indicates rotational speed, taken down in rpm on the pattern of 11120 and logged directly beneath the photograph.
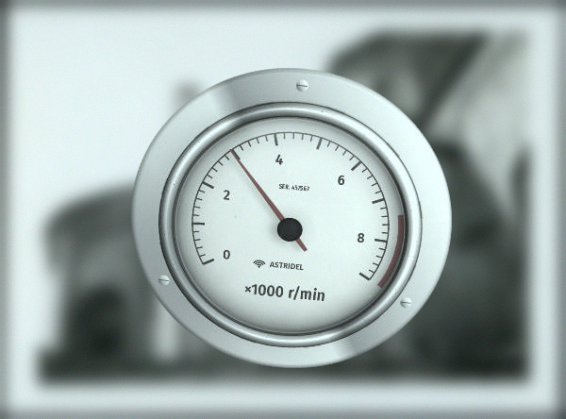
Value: 3000
